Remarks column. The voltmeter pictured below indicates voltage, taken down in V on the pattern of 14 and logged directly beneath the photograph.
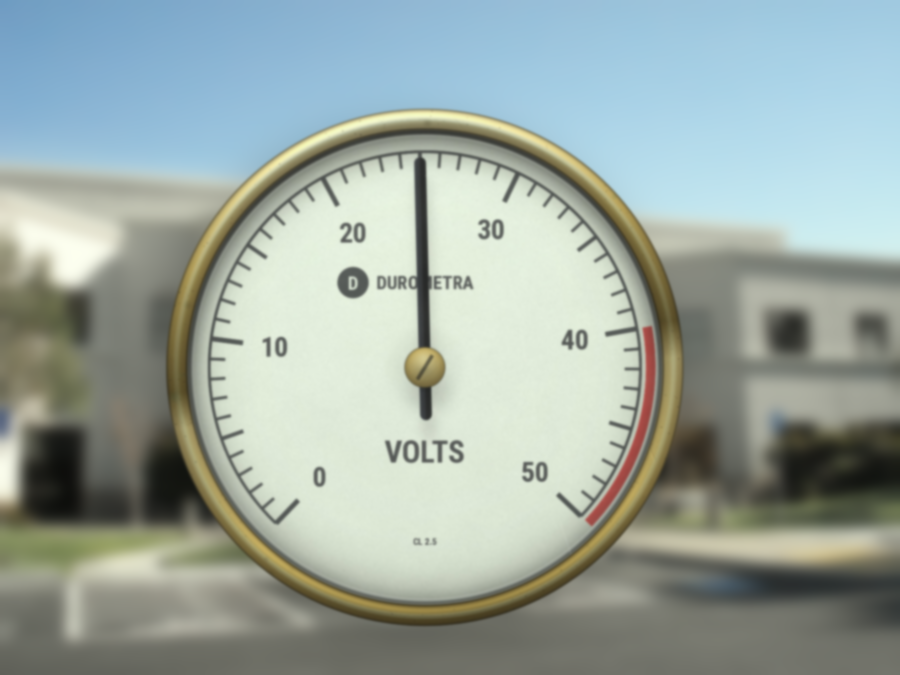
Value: 25
